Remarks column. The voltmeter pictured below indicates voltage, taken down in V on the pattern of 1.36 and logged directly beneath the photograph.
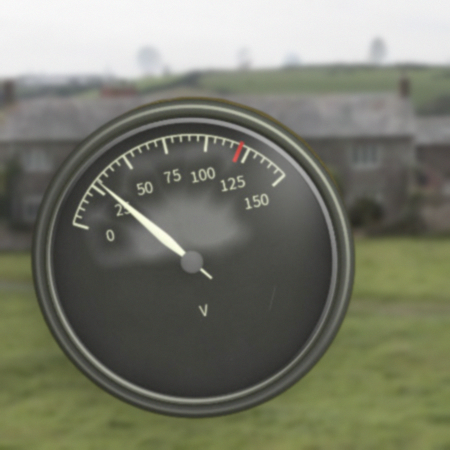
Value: 30
